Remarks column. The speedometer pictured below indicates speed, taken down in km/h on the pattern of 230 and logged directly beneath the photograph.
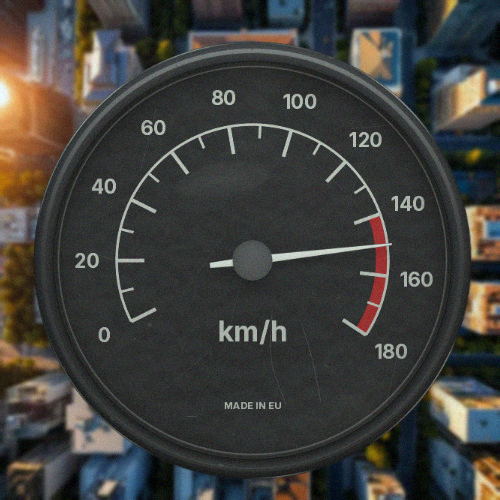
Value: 150
